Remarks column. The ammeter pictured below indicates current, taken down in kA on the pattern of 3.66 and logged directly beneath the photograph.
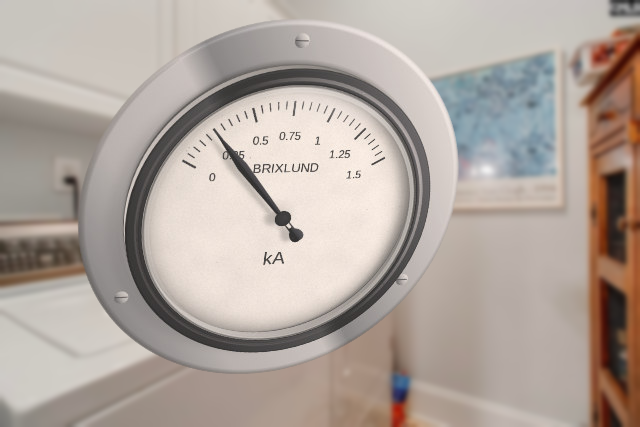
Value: 0.25
